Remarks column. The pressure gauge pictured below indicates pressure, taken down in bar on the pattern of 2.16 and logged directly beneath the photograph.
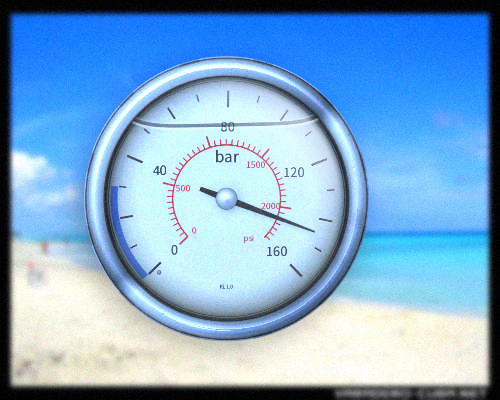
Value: 145
